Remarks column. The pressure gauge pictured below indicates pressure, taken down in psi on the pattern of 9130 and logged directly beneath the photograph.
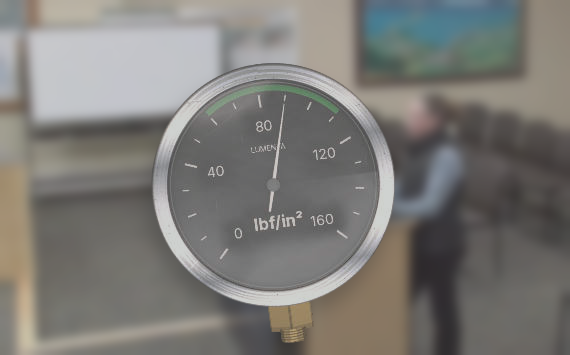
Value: 90
